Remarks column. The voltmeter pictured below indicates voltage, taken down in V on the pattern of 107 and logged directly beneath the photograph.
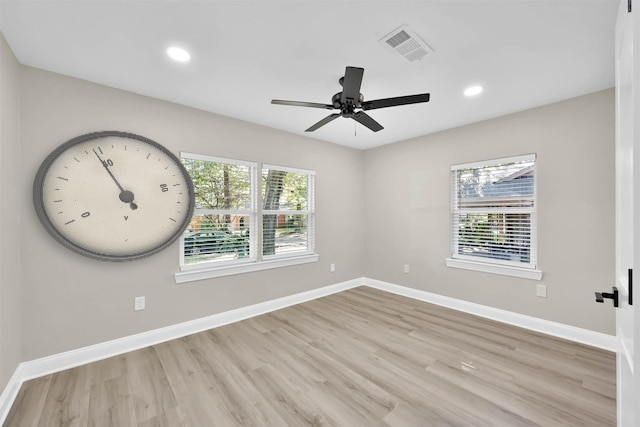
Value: 37.5
